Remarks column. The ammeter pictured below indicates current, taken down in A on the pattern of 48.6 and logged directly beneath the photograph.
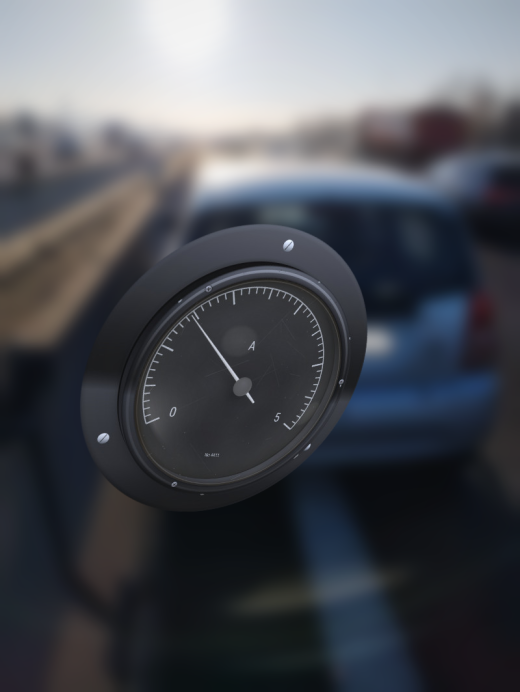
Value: 1.45
